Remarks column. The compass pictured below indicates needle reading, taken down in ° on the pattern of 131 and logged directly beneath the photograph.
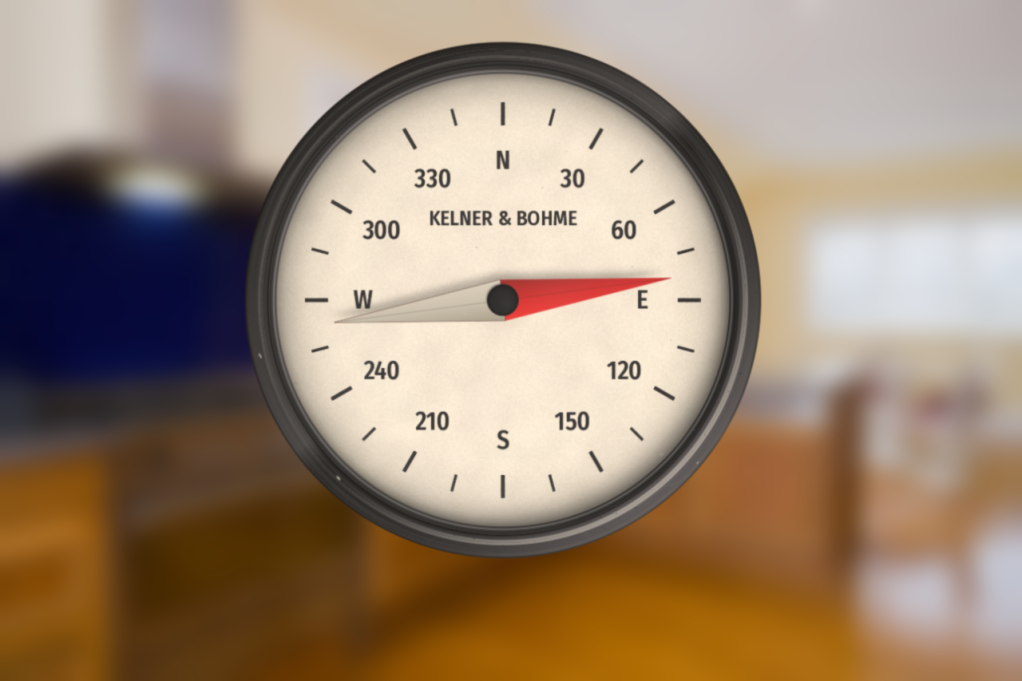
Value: 82.5
